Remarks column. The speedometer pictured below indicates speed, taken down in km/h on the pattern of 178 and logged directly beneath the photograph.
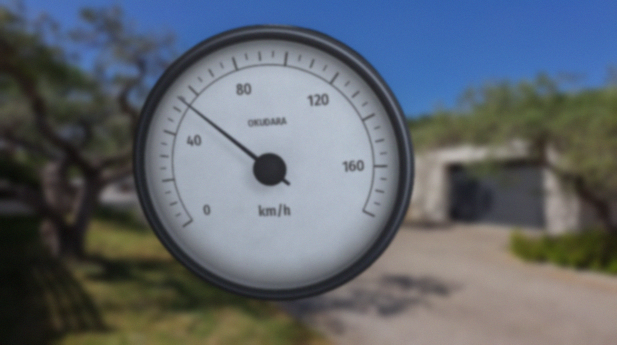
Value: 55
